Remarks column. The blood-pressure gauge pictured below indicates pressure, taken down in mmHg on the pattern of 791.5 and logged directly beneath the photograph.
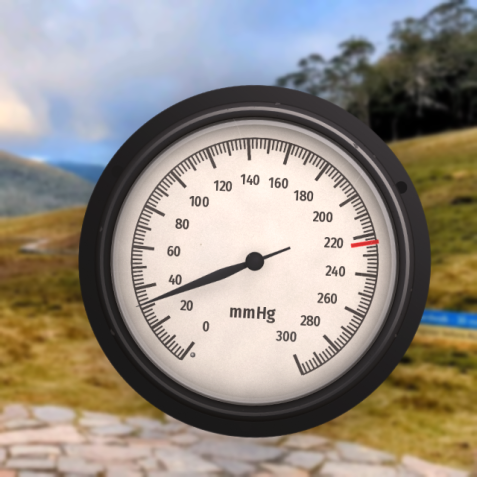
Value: 32
